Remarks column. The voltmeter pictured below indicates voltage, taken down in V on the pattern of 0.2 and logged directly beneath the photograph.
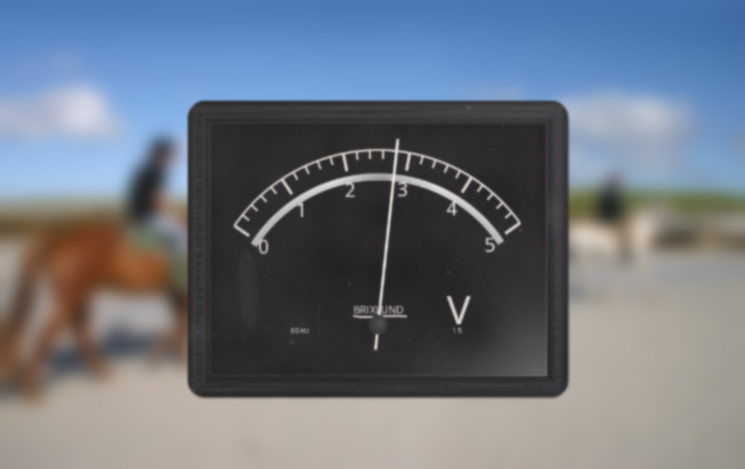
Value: 2.8
